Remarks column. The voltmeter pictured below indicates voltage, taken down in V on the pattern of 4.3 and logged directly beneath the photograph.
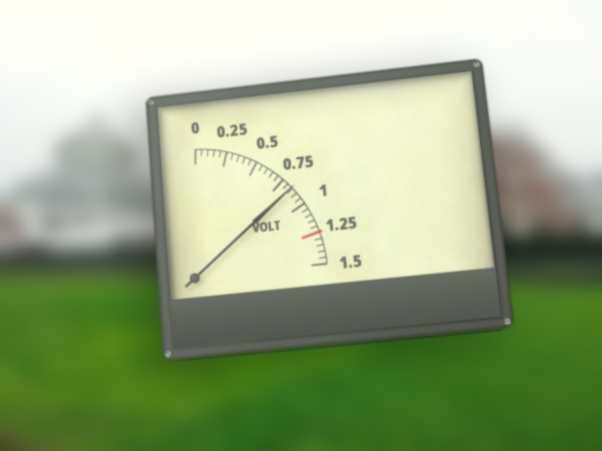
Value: 0.85
